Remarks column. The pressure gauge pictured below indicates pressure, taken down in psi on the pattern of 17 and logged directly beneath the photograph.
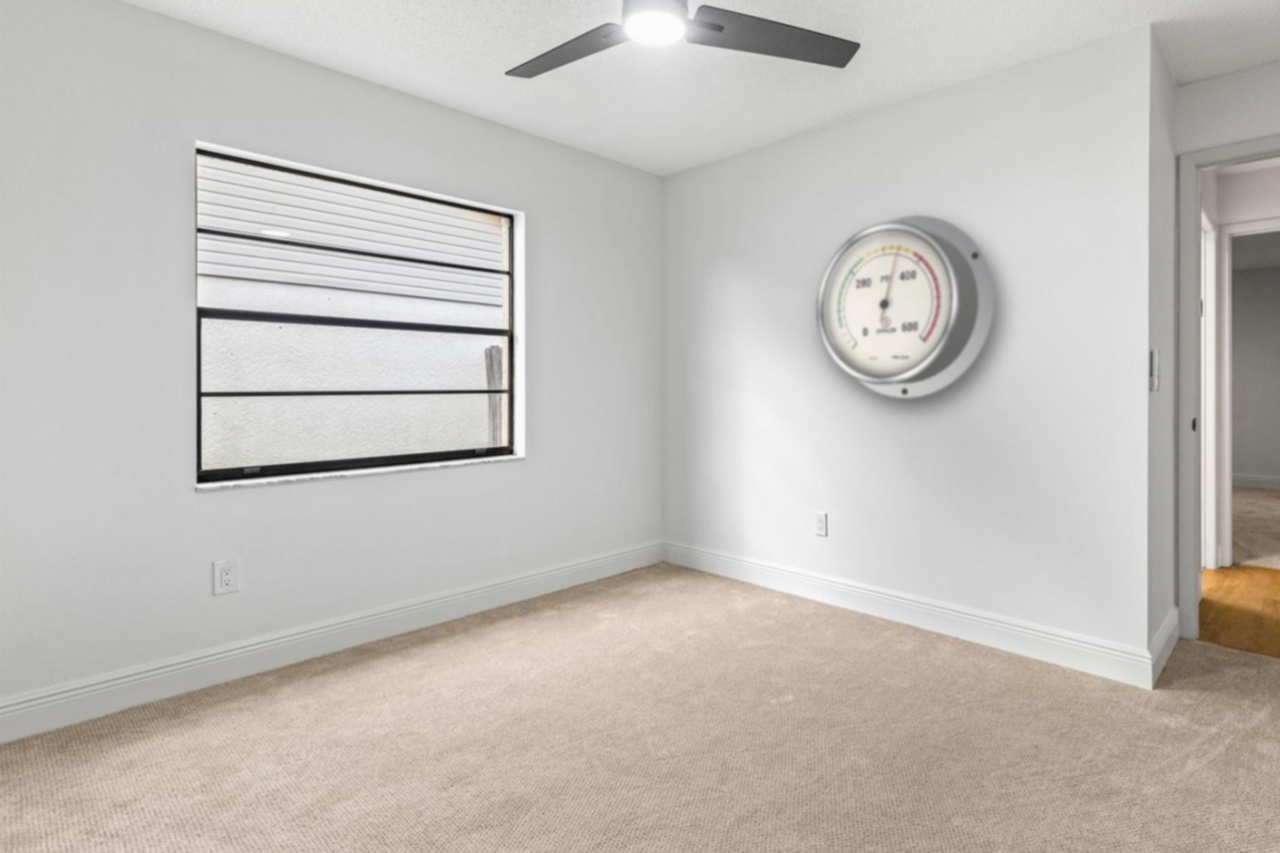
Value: 340
